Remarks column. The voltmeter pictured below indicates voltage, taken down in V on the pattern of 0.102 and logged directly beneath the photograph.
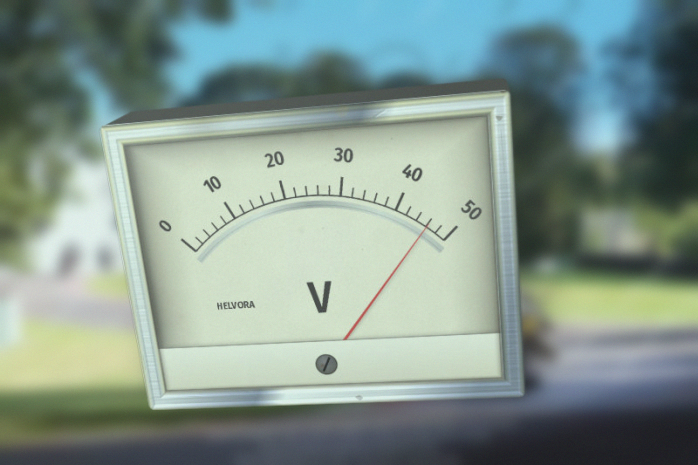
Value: 46
